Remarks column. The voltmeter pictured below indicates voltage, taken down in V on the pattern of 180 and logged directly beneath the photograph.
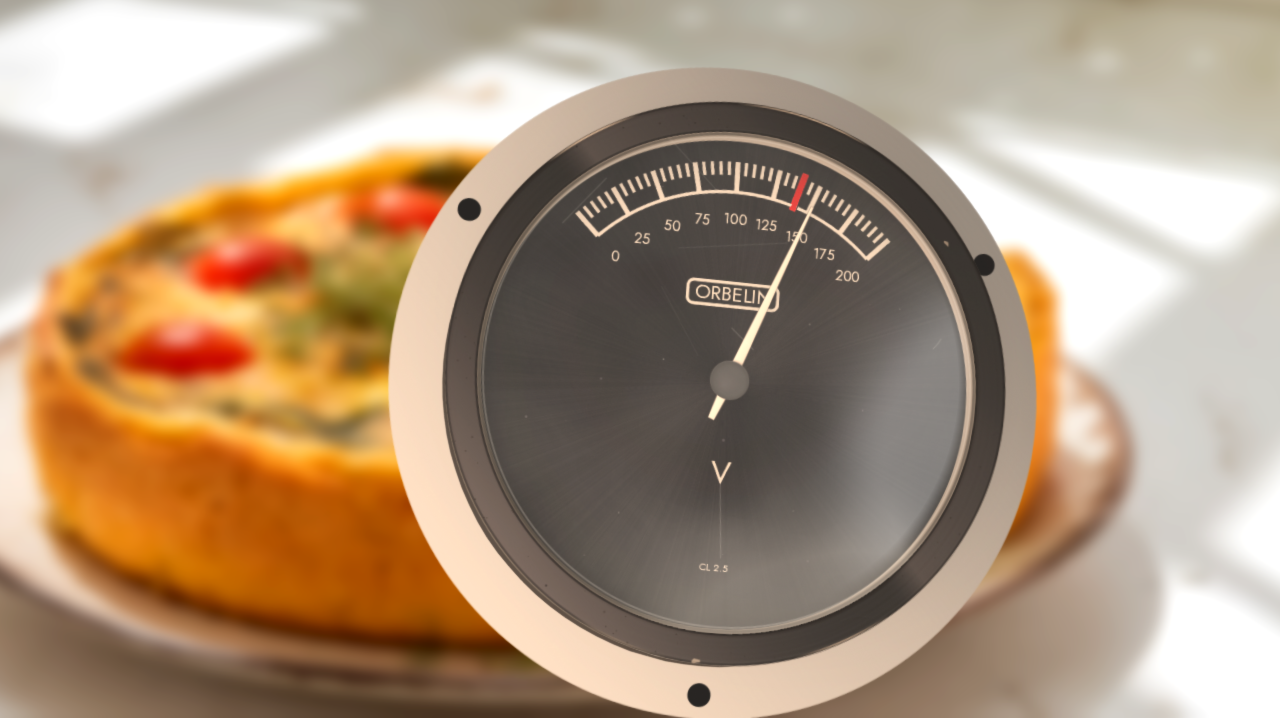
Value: 150
